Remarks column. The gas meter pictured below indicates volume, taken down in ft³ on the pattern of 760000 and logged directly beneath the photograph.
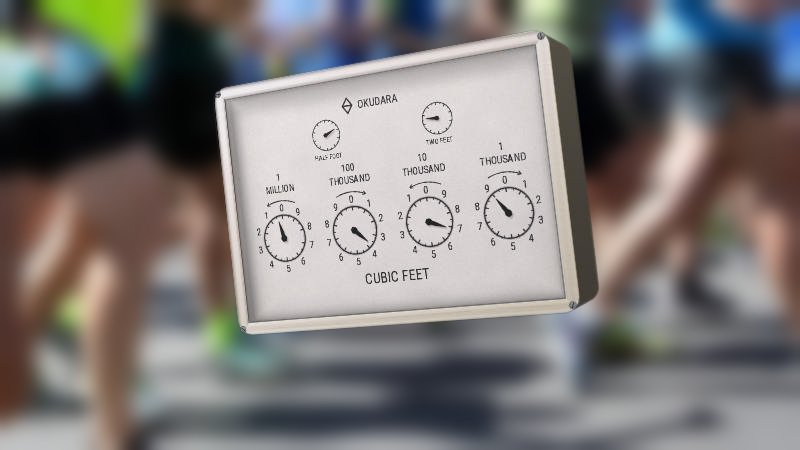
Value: 36900
